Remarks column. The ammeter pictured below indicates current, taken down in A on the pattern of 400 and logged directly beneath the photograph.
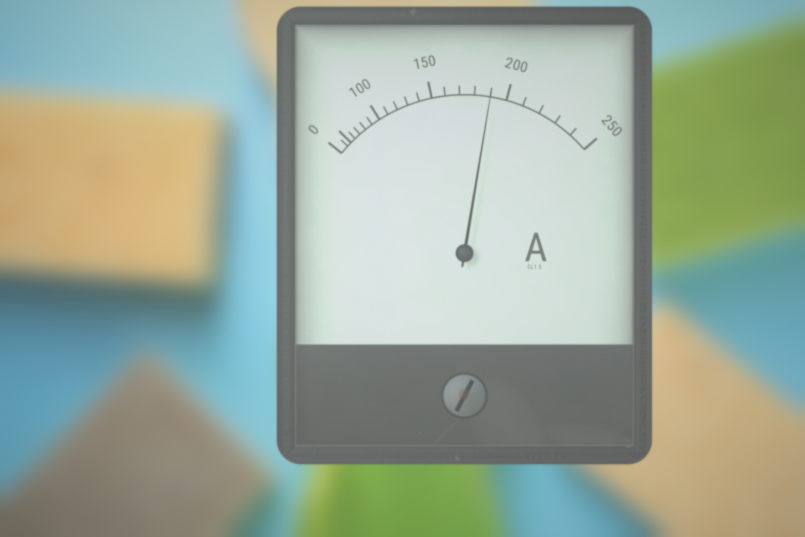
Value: 190
